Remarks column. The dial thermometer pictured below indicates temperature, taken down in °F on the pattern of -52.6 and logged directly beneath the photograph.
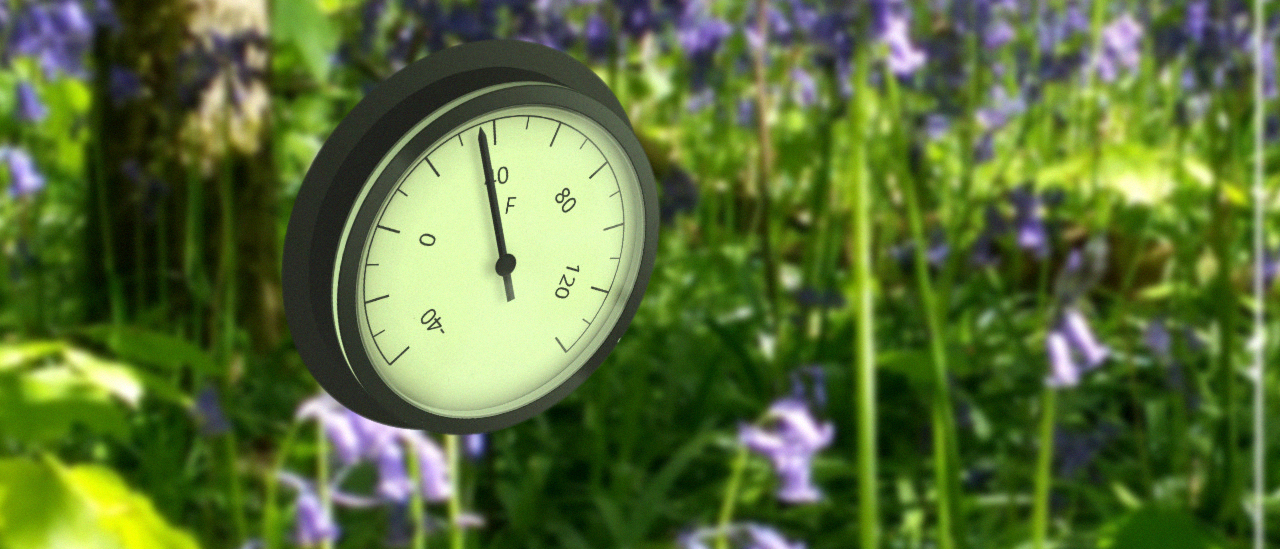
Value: 35
